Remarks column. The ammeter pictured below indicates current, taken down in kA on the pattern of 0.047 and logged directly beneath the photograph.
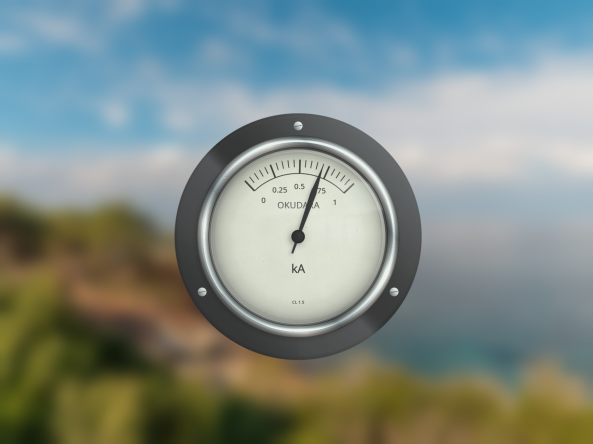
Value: 0.7
